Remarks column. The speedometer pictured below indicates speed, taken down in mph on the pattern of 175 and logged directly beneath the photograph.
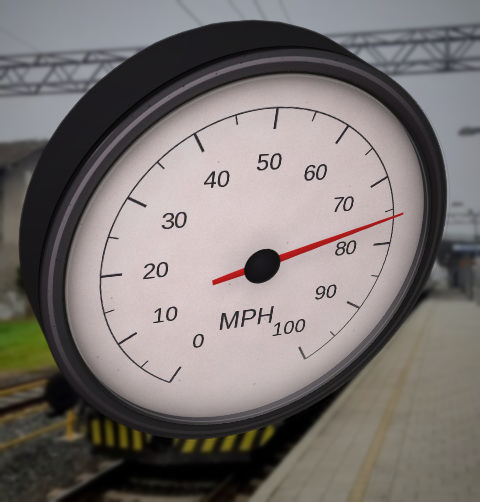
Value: 75
